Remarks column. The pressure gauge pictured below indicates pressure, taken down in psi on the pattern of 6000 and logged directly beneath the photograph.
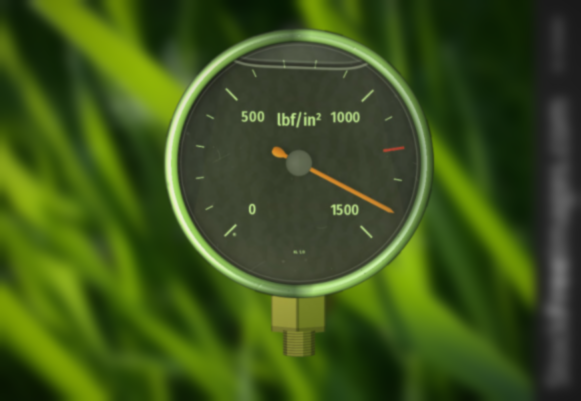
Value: 1400
